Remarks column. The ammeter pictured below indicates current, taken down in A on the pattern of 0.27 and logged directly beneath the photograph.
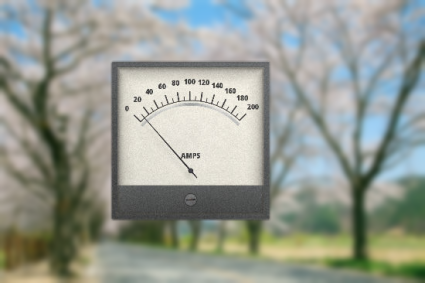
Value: 10
